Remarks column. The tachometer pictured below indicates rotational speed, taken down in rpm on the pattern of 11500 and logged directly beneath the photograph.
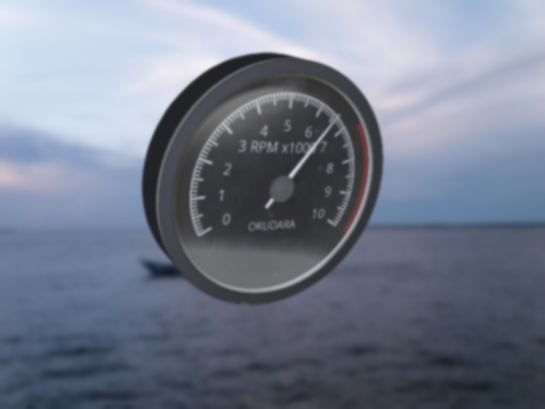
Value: 6500
